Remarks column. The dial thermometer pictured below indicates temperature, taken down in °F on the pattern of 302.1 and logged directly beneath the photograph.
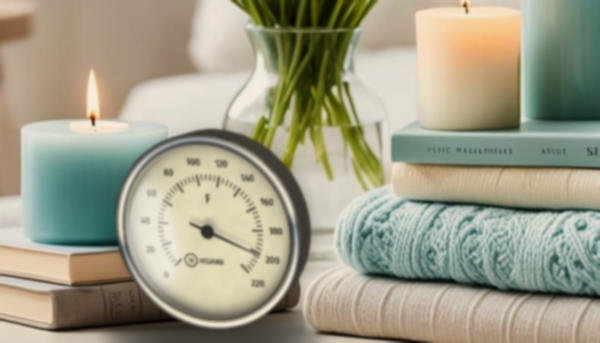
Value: 200
